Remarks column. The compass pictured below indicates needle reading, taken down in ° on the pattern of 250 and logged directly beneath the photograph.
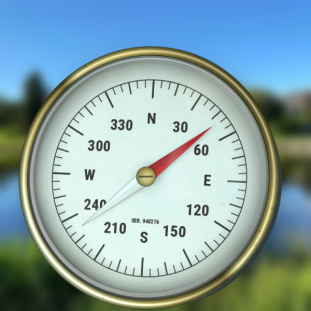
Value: 50
